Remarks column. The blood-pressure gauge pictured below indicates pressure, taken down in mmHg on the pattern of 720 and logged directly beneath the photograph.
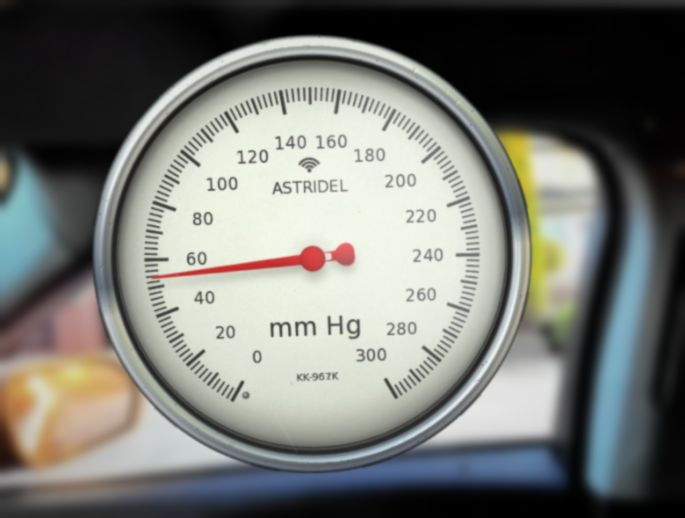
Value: 54
